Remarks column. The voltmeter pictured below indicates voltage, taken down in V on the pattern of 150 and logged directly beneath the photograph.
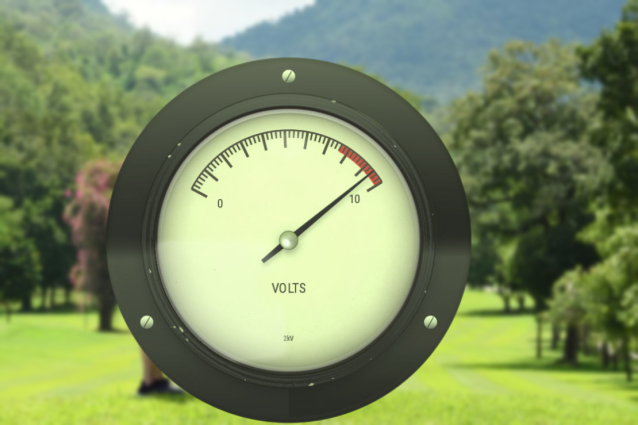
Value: 9.4
